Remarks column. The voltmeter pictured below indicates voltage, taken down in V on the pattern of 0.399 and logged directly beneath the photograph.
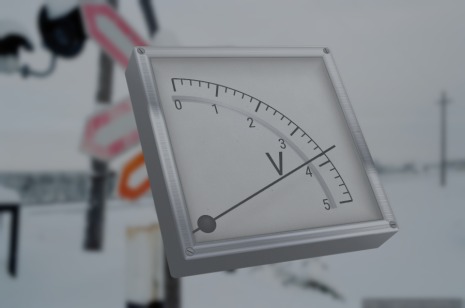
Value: 3.8
